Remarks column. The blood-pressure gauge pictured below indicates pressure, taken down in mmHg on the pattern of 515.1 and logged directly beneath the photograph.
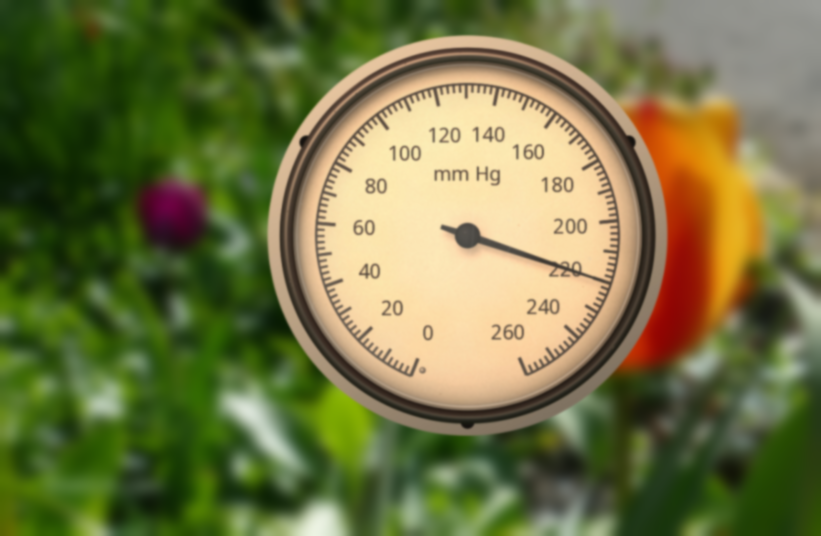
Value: 220
